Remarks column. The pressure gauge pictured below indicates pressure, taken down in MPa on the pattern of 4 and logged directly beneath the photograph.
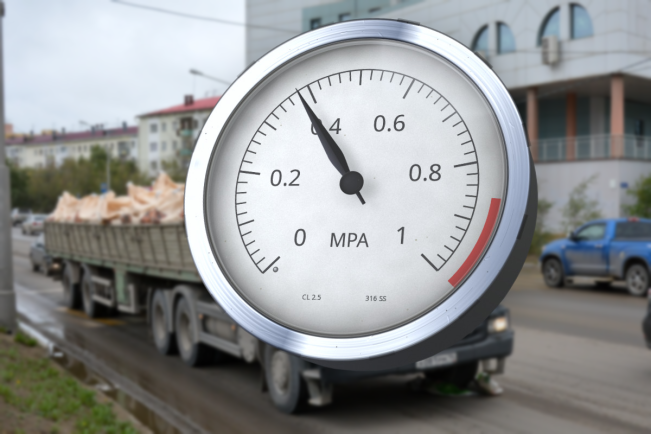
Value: 0.38
